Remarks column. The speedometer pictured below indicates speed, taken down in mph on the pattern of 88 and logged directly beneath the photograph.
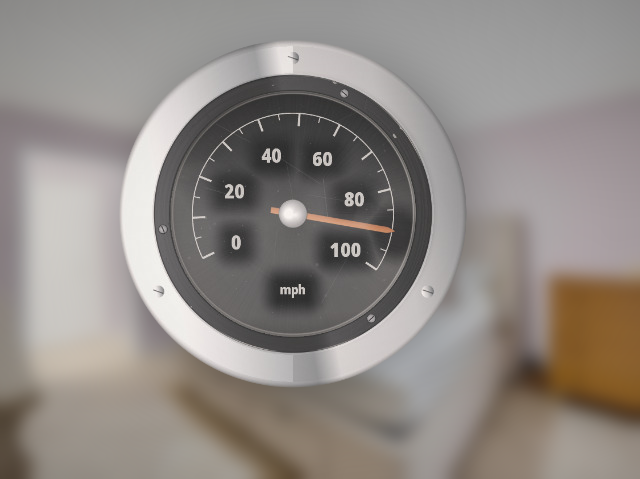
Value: 90
